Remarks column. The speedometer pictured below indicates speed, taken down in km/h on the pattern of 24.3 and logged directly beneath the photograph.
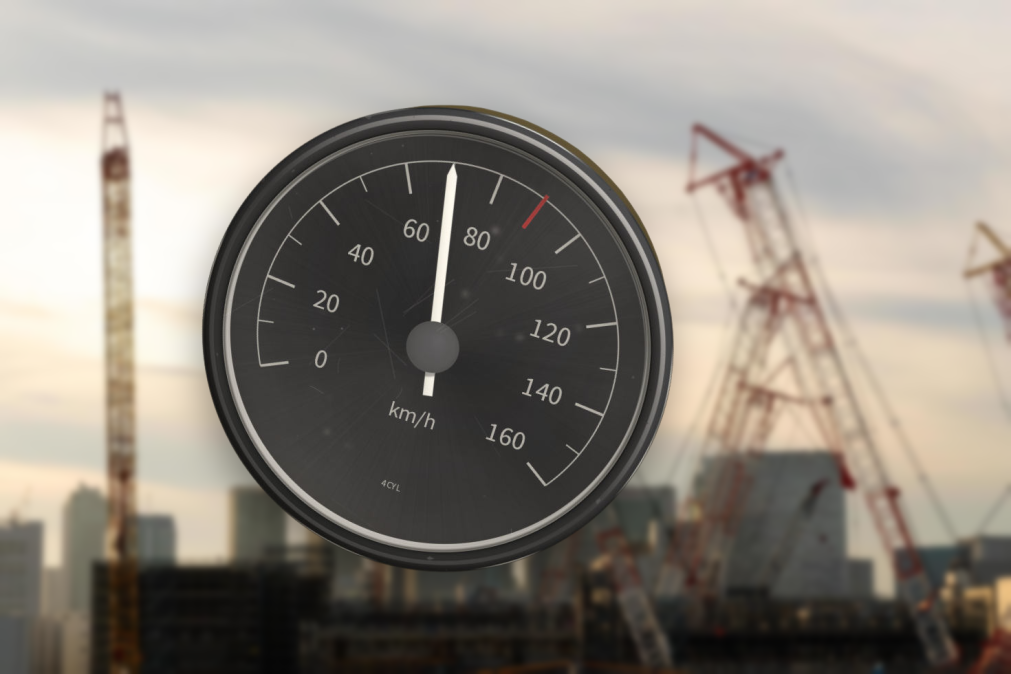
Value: 70
